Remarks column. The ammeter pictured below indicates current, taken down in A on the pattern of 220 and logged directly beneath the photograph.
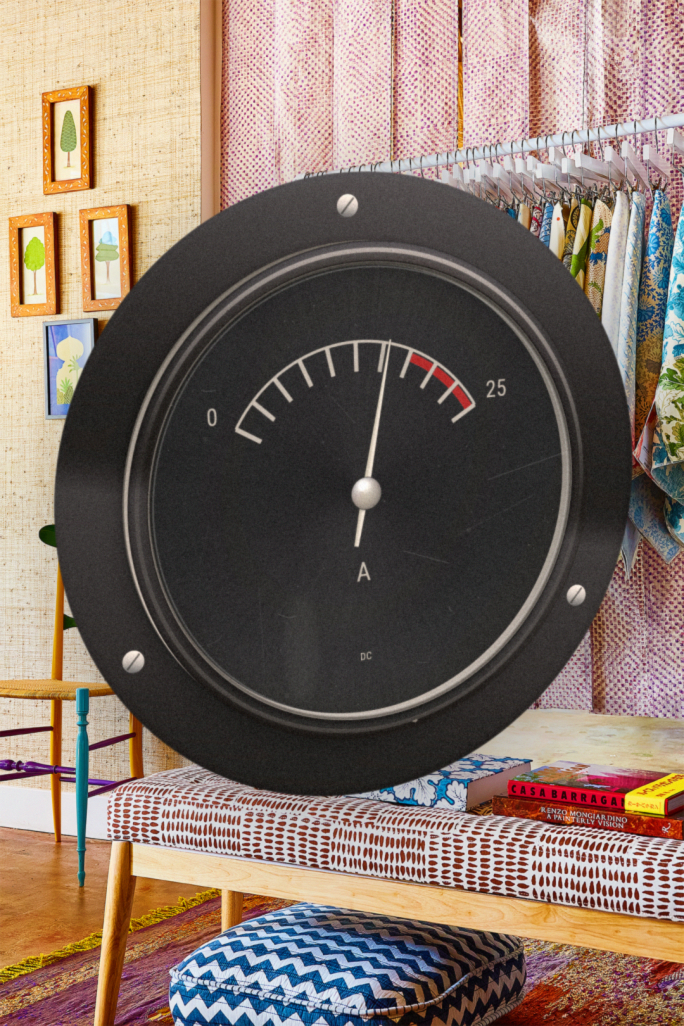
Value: 15
